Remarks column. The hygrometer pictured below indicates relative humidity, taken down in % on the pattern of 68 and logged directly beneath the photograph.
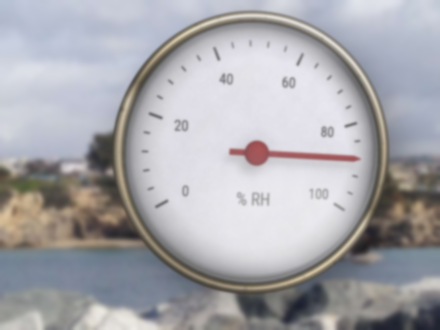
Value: 88
